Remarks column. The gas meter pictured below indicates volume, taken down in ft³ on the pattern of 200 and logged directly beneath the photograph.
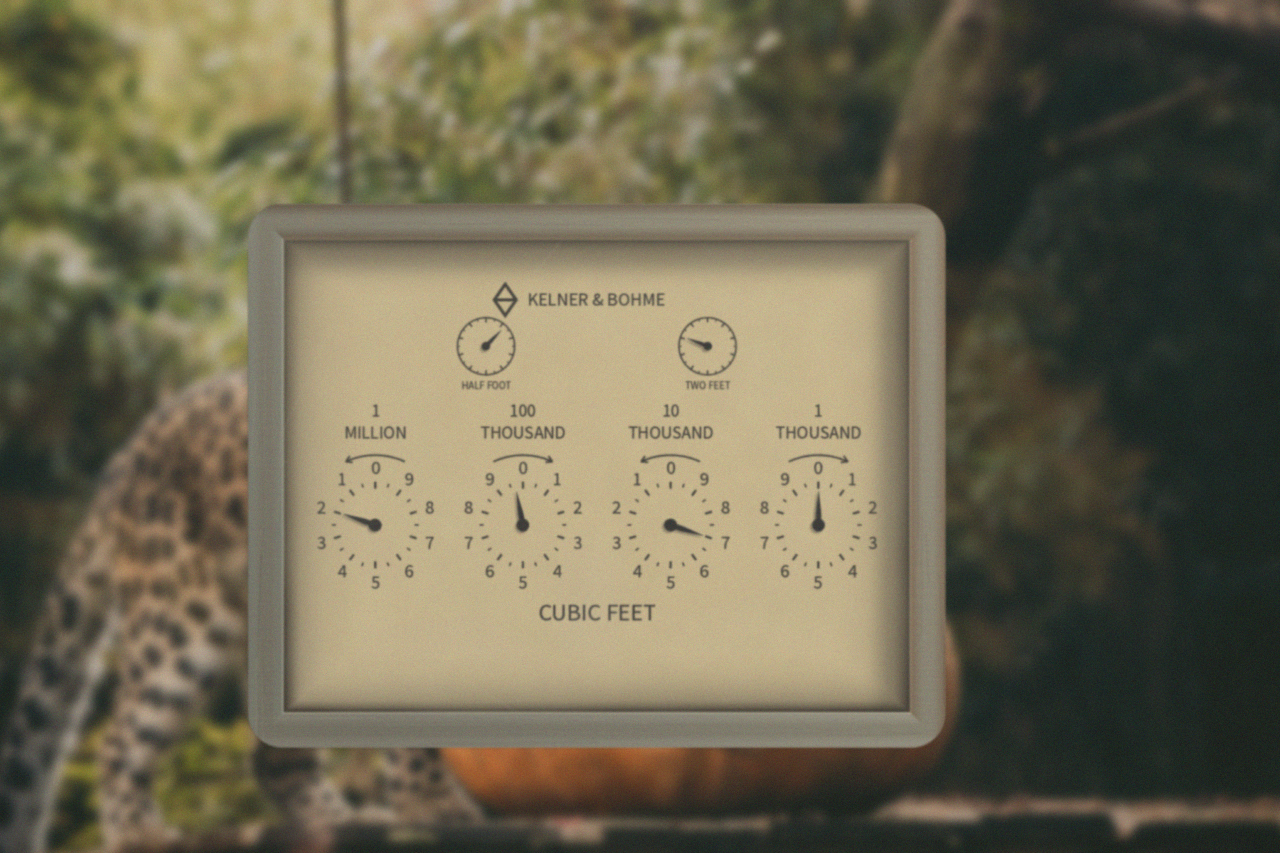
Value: 197000
